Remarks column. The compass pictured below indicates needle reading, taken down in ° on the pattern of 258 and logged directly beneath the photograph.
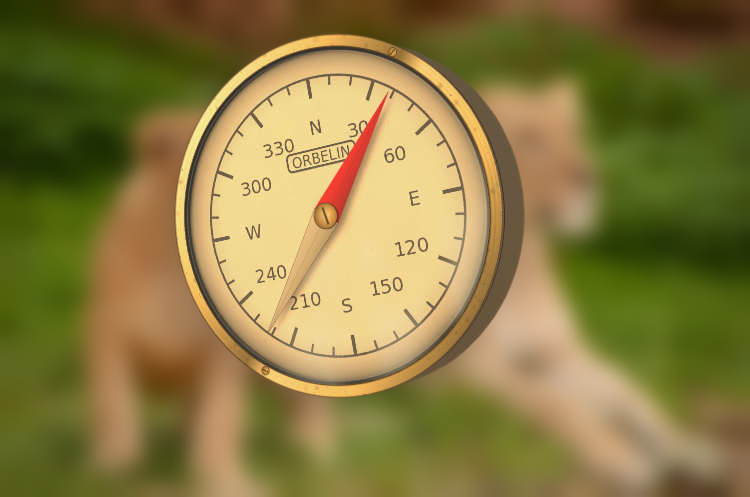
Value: 40
